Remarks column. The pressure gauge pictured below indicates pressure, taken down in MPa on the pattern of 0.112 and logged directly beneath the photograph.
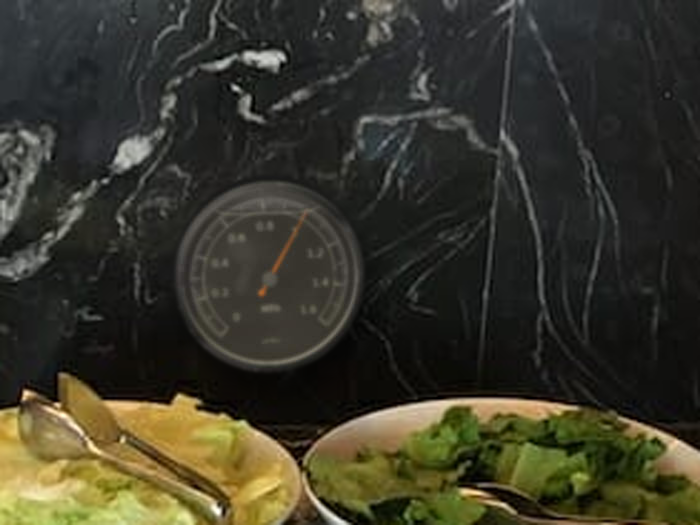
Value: 1
